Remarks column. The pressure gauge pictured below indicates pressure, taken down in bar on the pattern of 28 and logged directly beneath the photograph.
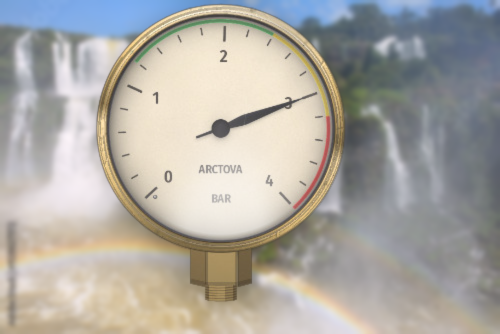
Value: 3
